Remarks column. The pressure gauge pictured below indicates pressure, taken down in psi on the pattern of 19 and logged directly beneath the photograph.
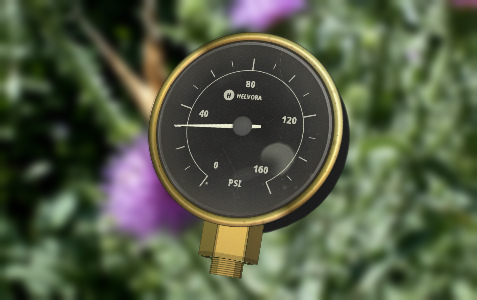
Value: 30
